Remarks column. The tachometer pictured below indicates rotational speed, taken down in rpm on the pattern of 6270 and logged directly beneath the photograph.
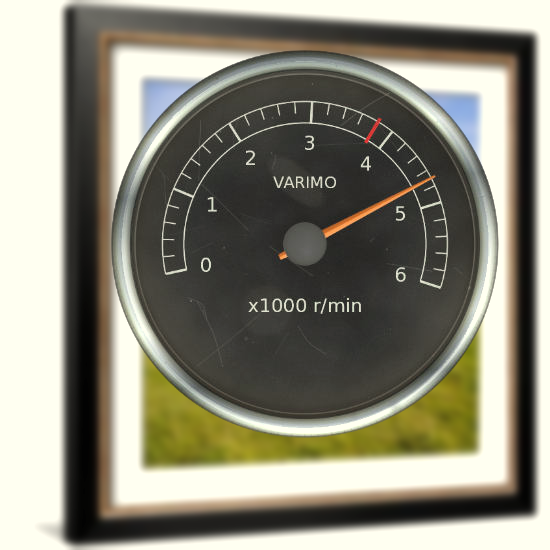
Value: 4700
